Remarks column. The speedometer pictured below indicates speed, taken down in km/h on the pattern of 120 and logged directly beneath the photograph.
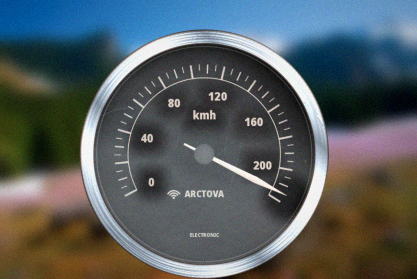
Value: 215
